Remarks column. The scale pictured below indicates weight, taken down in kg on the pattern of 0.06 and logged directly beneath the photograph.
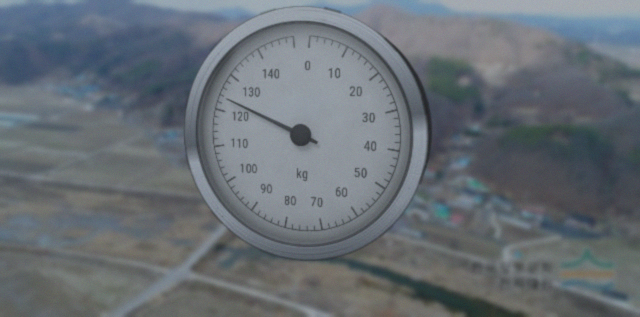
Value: 124
